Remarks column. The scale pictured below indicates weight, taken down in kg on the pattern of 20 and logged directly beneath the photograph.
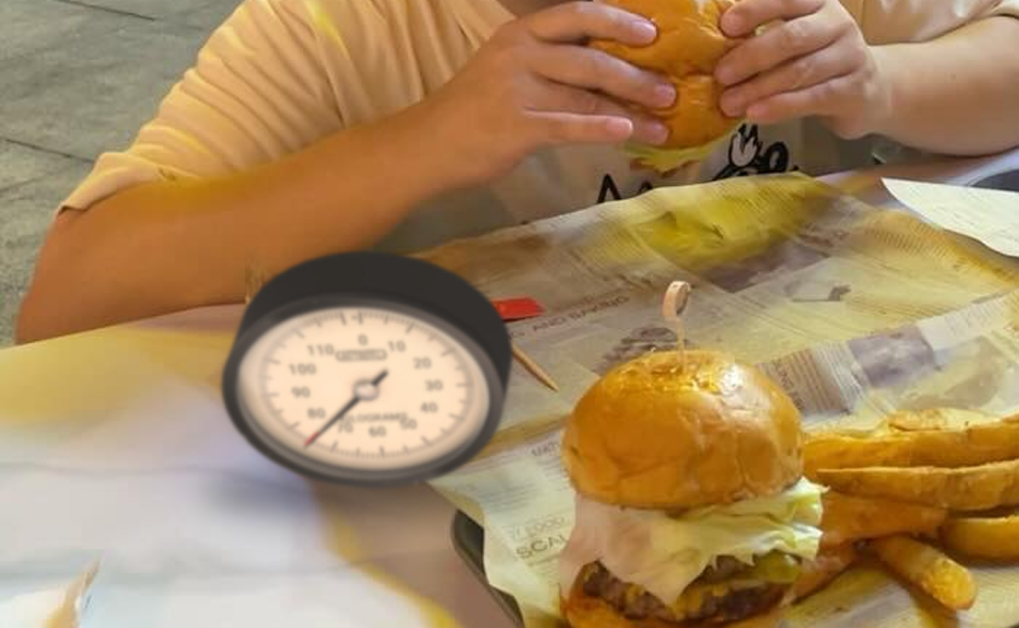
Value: 75
